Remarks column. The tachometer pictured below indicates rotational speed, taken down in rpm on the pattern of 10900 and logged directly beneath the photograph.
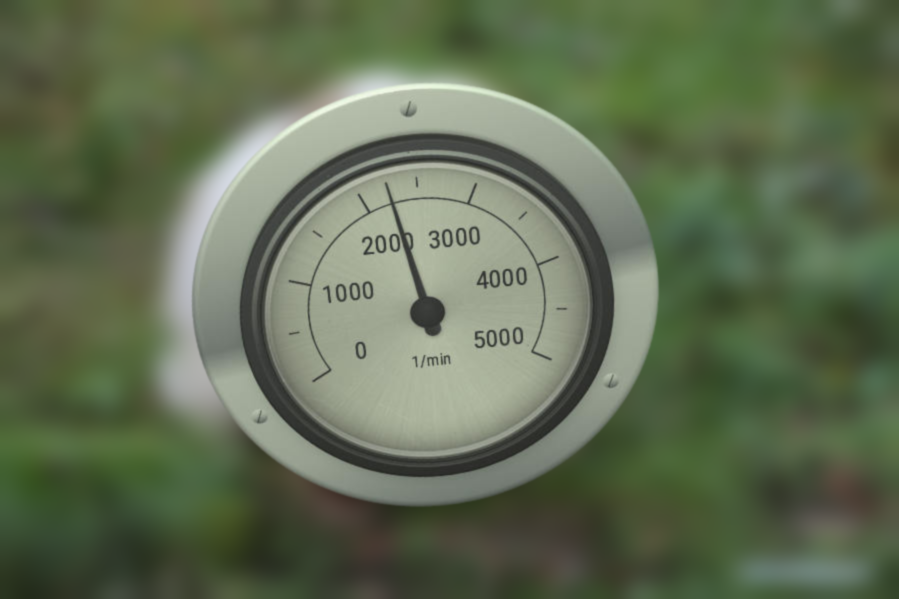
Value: 2250
